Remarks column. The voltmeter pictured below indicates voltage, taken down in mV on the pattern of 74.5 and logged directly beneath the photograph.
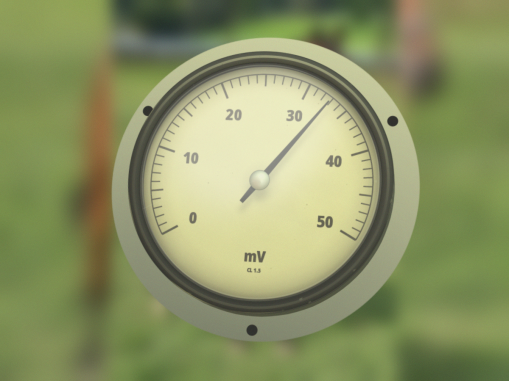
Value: 33
